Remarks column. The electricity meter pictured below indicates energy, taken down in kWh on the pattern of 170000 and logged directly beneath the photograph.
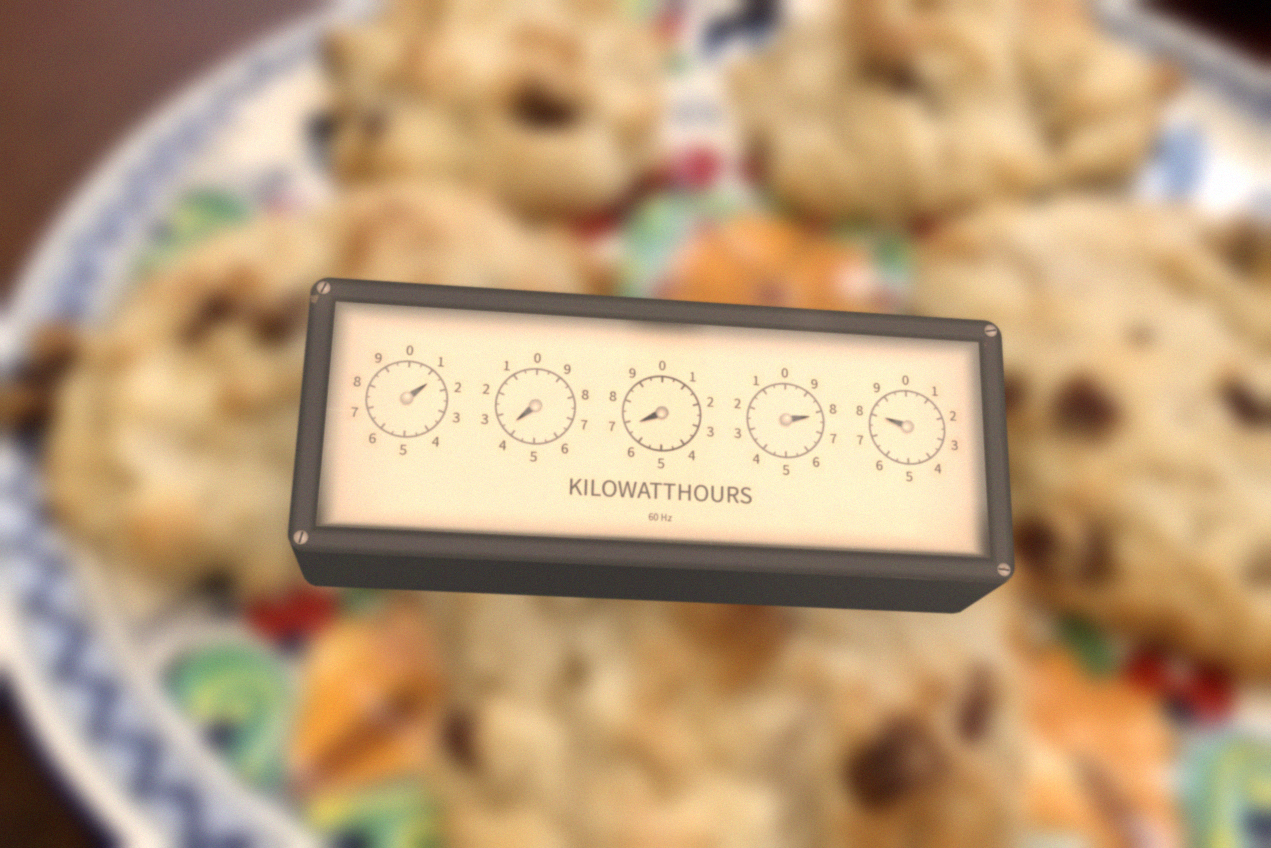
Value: 13678
